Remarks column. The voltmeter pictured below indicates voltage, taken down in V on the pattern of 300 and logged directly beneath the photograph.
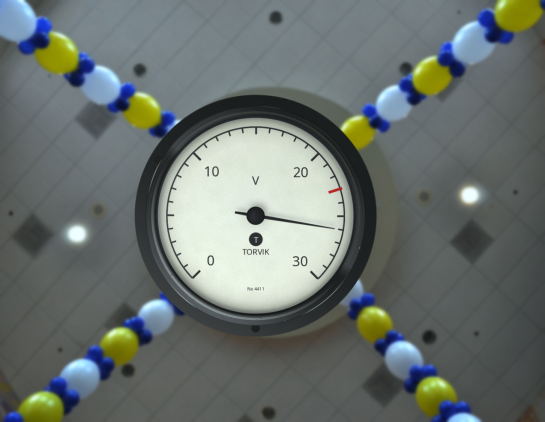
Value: 26
